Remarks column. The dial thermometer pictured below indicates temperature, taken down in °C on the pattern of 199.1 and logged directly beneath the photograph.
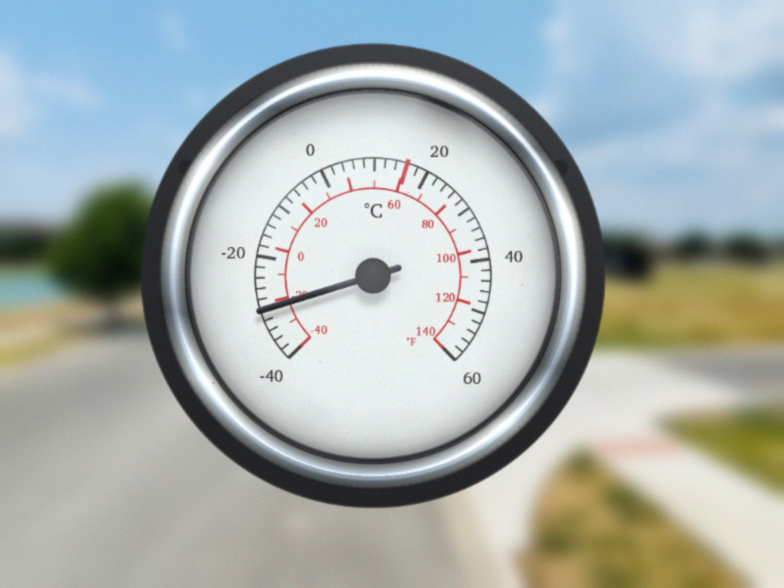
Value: -30
